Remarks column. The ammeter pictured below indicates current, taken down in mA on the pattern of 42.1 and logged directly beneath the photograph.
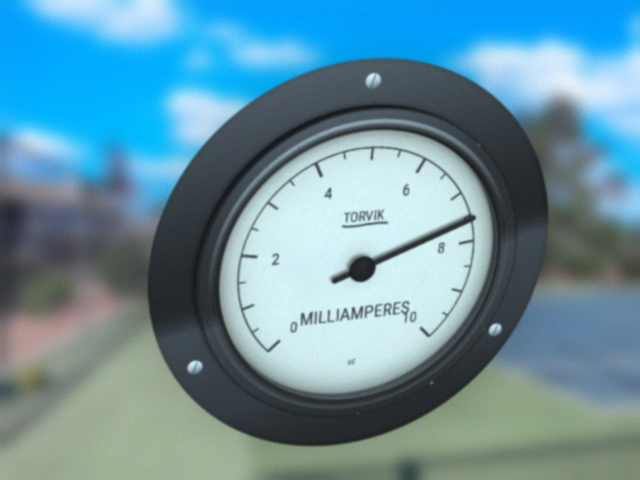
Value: 7.5
